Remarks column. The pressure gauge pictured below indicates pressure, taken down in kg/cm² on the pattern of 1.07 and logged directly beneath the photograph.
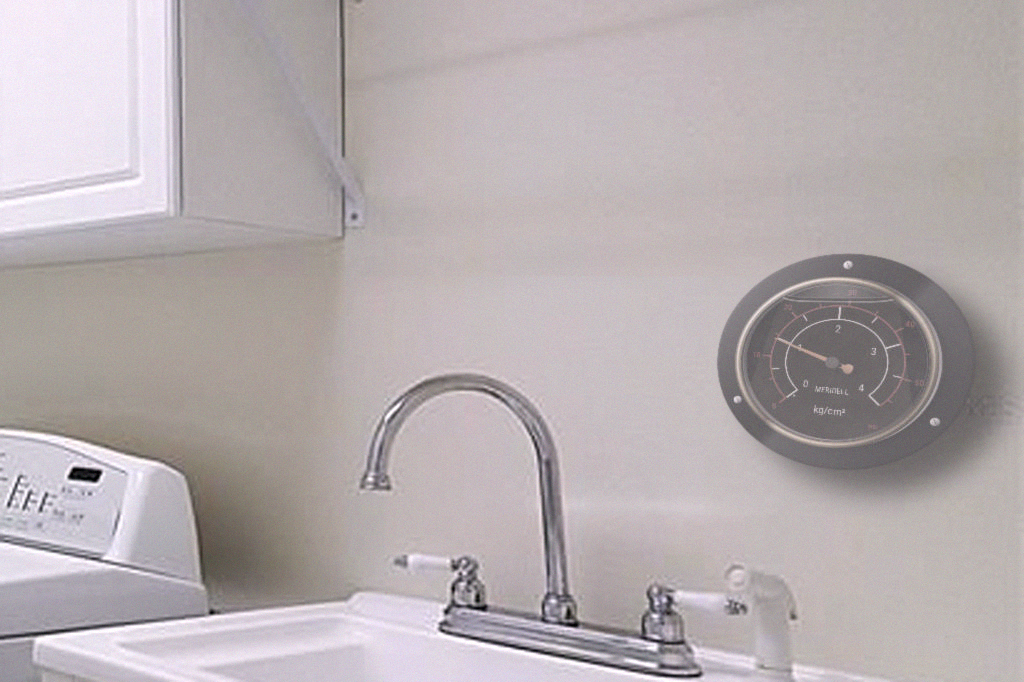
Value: 1
